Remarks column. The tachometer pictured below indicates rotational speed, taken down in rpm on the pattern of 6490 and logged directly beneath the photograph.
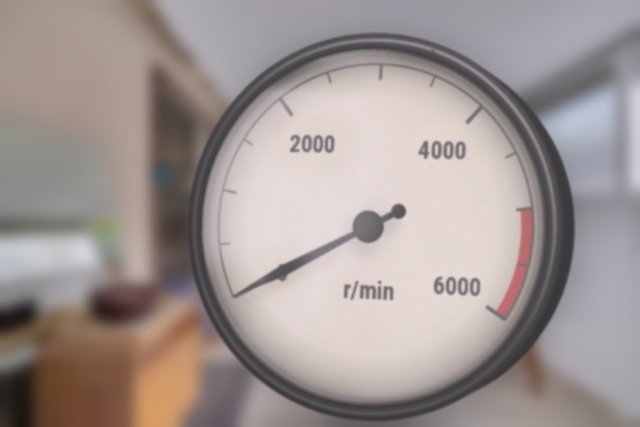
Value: 0
